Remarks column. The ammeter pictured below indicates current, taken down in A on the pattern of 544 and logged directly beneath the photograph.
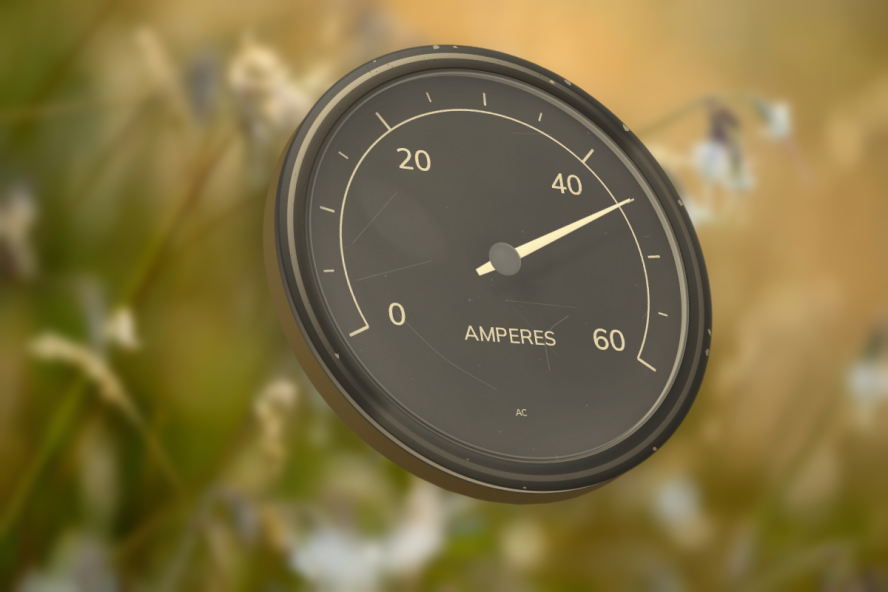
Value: 45
